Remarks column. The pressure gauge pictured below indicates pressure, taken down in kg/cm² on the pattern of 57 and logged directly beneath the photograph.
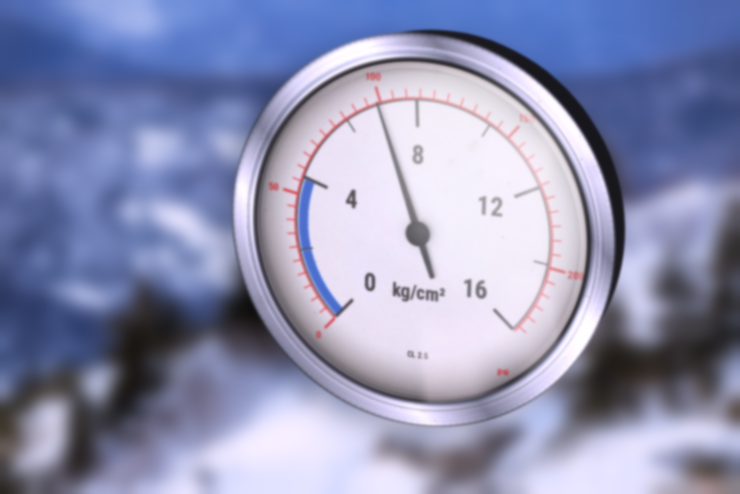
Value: 7
